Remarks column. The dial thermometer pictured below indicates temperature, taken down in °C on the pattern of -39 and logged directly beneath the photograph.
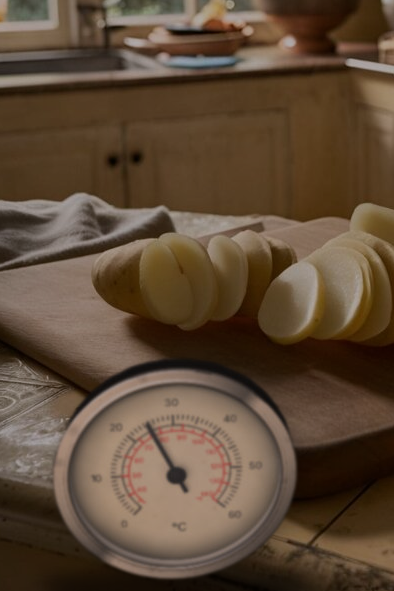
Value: 25
